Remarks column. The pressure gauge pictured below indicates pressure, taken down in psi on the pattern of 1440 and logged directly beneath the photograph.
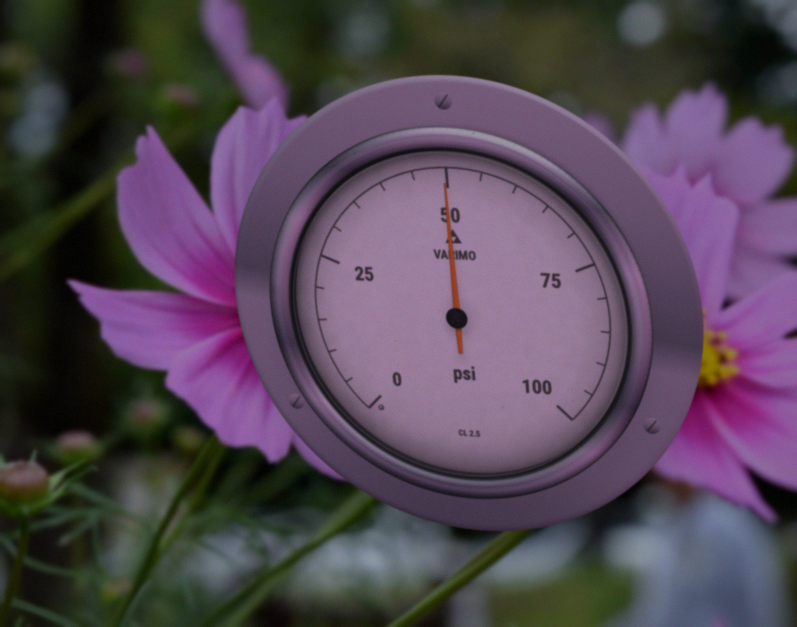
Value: 50
